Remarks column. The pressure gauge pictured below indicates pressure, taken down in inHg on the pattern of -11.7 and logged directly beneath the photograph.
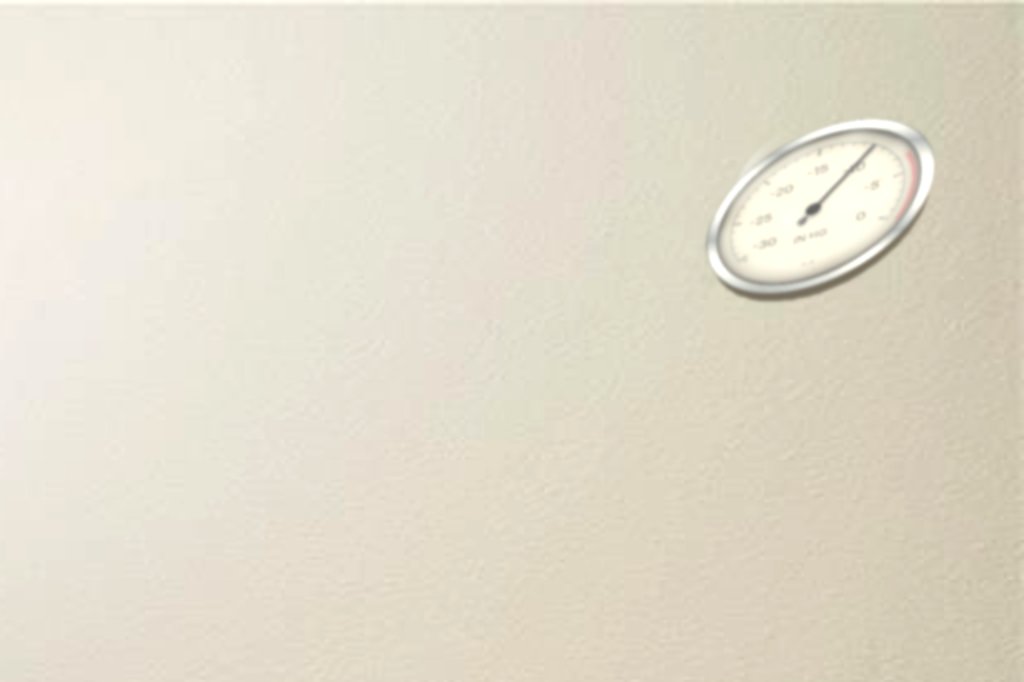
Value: -10
